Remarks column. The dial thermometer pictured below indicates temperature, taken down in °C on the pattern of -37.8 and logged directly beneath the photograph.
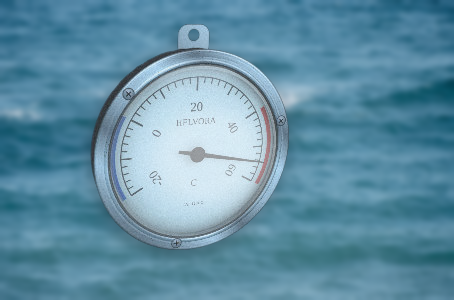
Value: 54
